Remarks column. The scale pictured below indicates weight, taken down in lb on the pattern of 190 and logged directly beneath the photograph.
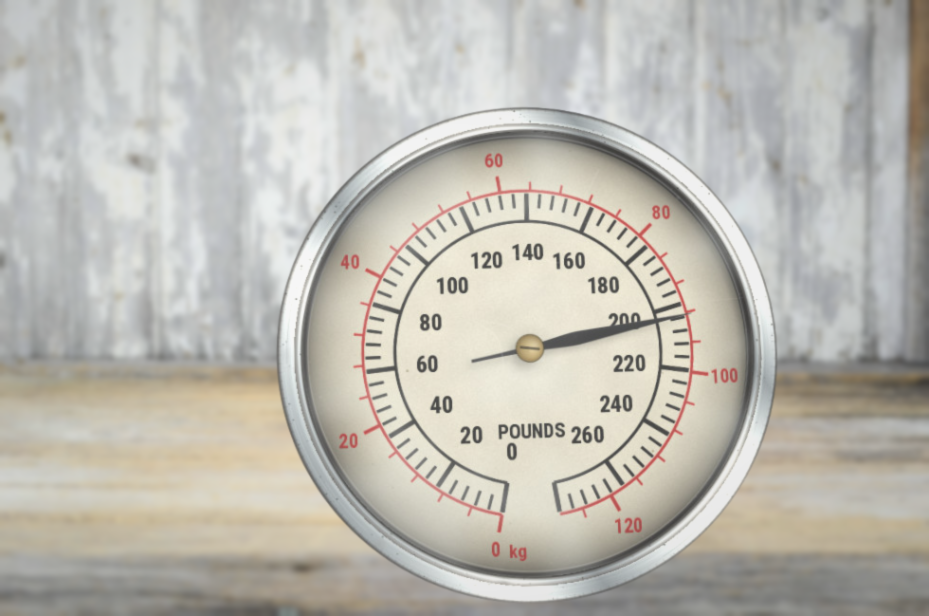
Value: 204
